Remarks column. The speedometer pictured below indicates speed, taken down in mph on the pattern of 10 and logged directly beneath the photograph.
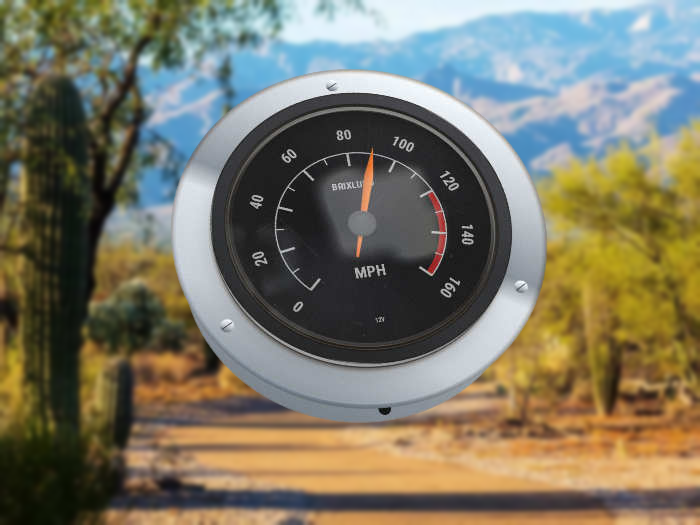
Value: 90
